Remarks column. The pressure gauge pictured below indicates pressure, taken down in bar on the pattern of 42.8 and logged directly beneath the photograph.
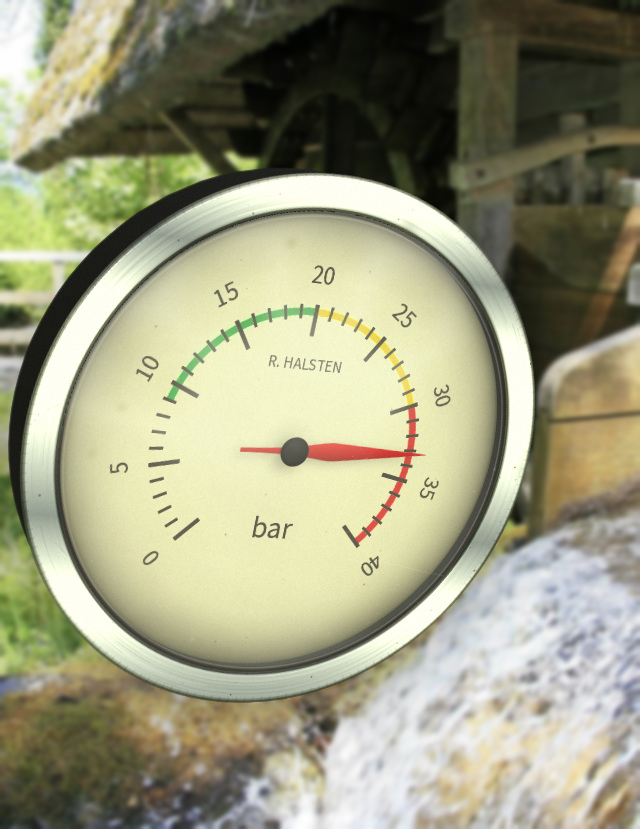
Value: 33
